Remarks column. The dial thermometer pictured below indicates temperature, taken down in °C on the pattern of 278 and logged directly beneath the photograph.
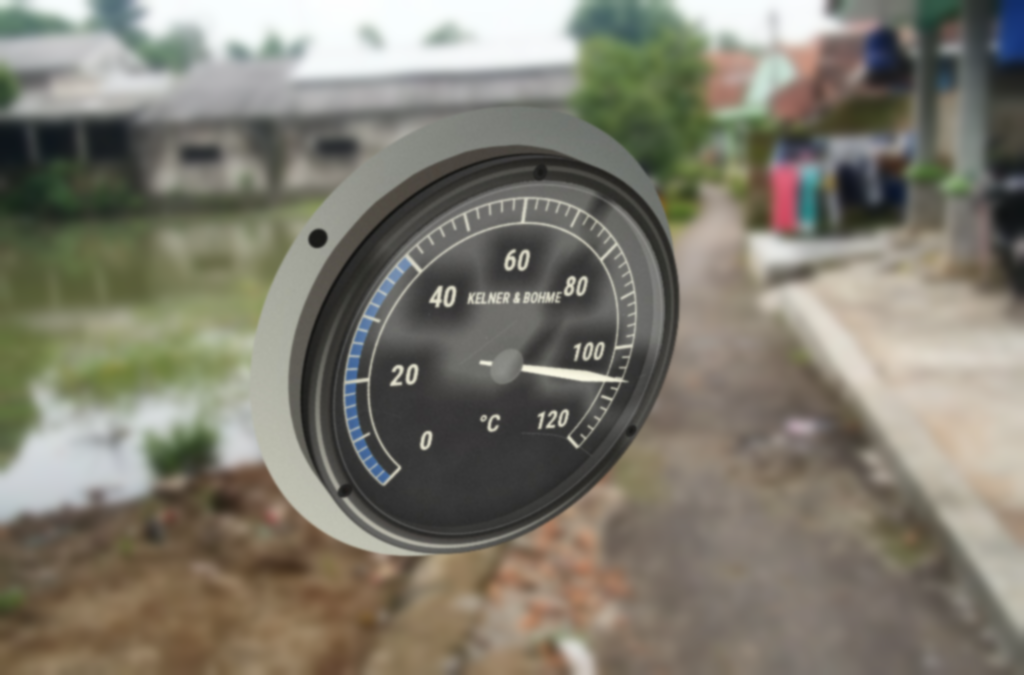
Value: 106
